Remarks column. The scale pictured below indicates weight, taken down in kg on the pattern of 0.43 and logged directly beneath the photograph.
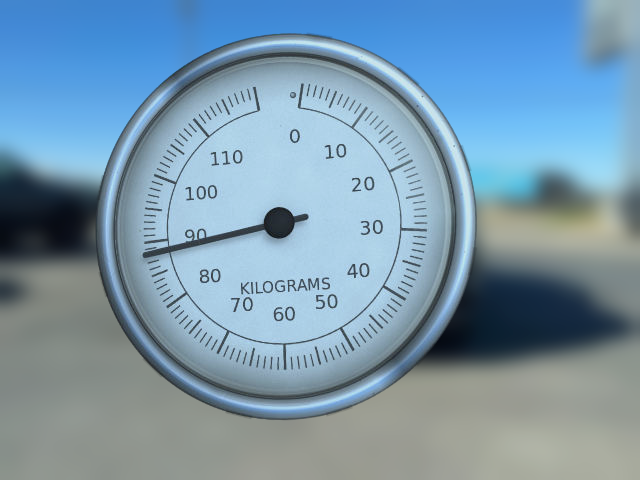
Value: 88
